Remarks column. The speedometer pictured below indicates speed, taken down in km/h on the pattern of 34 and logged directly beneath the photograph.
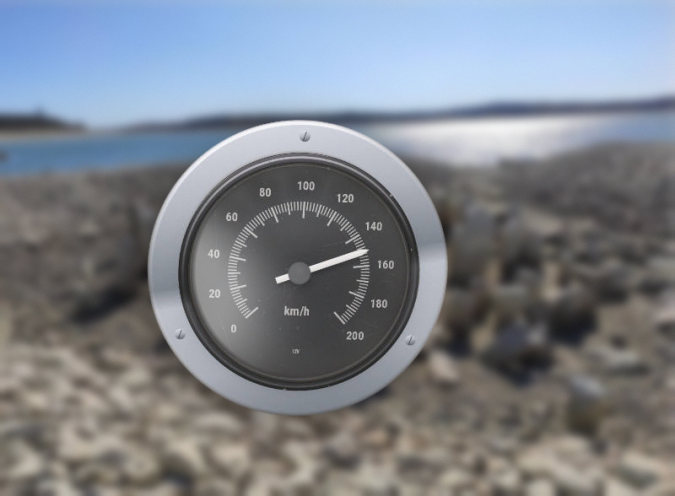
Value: 150
